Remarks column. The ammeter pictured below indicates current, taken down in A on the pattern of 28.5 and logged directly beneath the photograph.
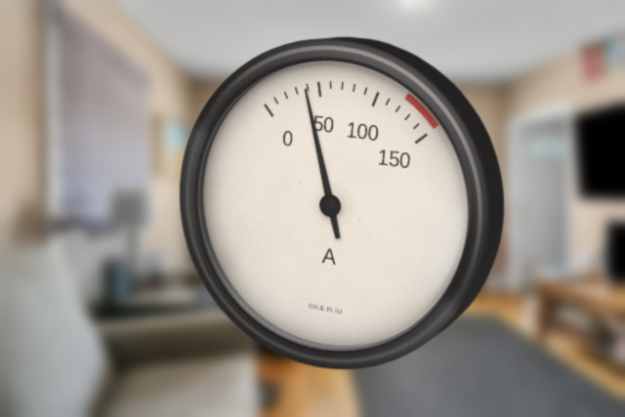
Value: 40
